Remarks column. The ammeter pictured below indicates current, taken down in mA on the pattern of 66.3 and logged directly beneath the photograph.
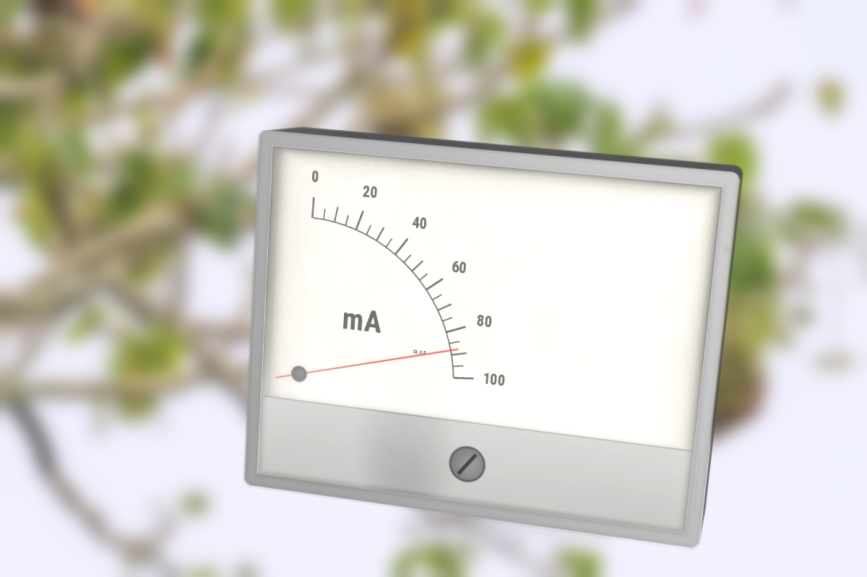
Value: 87.5
